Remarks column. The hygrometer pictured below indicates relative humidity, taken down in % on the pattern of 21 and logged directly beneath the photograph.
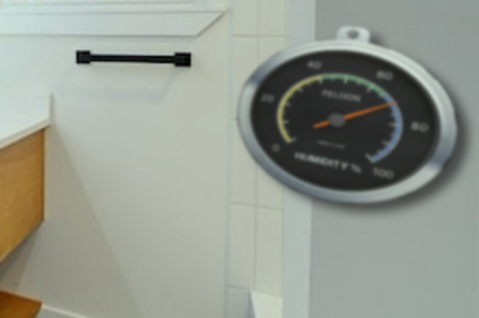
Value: 70
